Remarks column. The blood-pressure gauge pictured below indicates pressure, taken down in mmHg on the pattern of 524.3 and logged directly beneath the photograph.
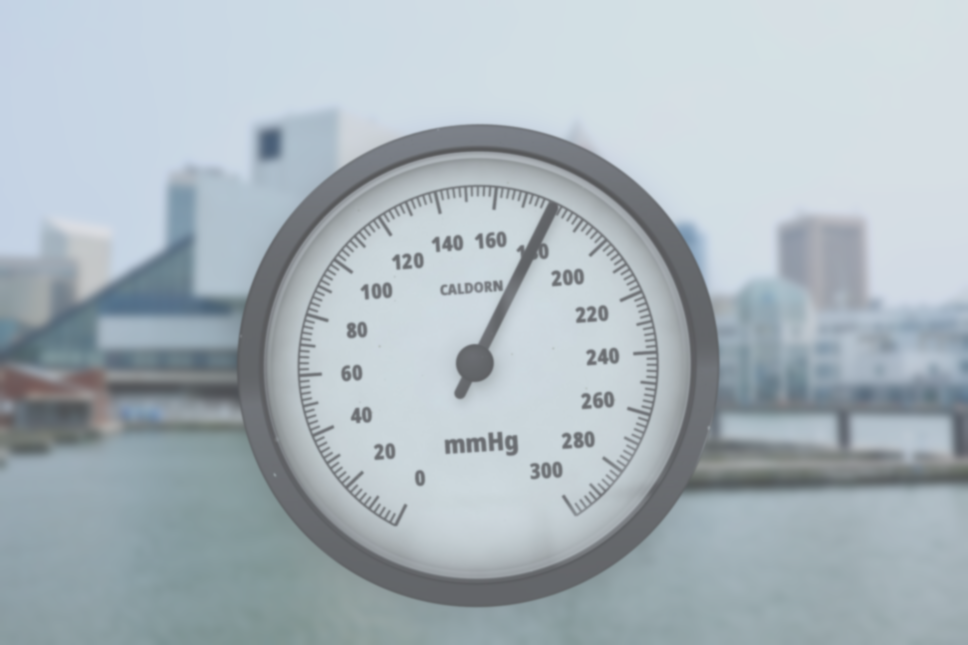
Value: 180
